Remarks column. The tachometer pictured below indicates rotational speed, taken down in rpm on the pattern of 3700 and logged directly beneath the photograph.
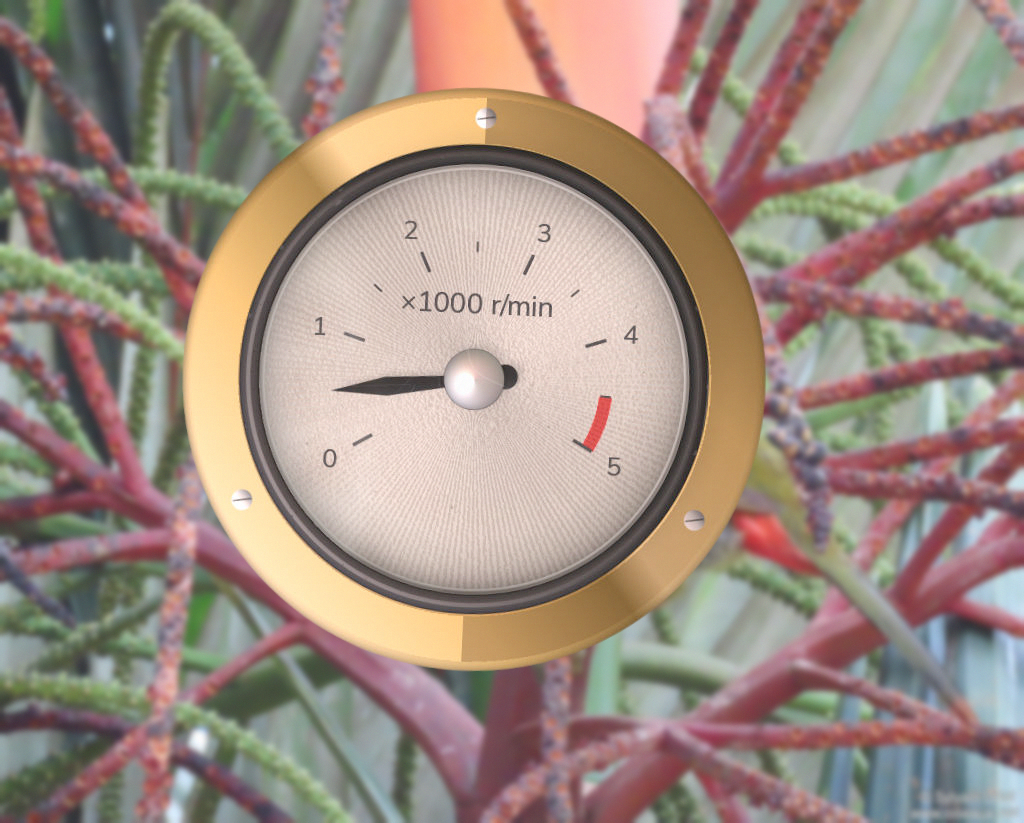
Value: 500
